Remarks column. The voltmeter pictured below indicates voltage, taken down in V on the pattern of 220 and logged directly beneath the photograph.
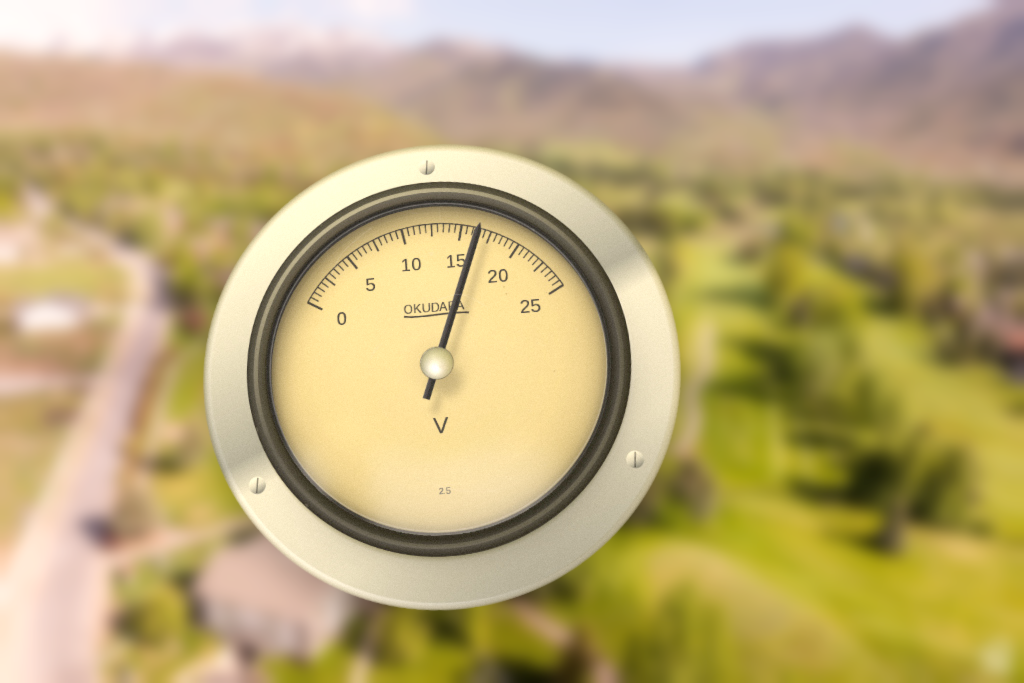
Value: 16.5
